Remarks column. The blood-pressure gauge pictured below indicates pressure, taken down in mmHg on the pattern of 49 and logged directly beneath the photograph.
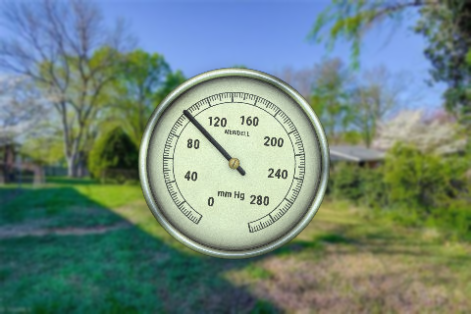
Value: 100
